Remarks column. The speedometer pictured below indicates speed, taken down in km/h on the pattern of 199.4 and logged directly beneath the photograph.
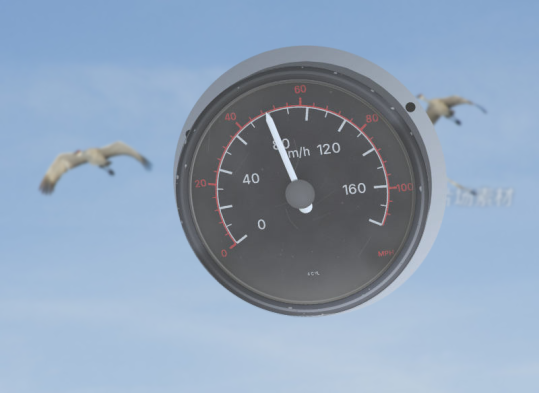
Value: 80
